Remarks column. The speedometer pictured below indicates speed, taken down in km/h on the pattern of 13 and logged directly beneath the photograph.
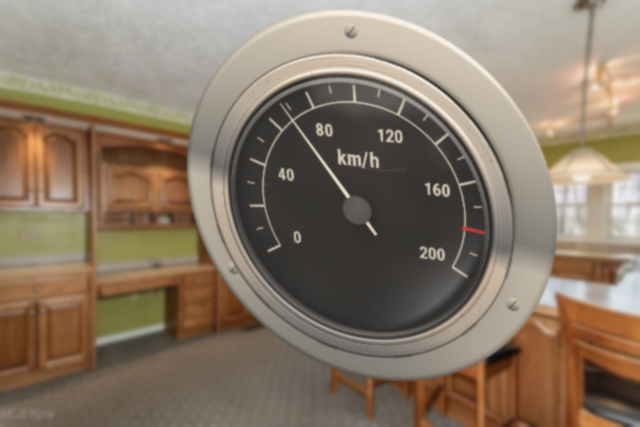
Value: 70
